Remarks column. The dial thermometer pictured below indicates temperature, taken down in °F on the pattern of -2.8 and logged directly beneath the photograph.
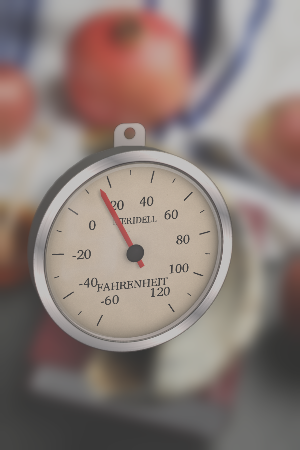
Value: 15
